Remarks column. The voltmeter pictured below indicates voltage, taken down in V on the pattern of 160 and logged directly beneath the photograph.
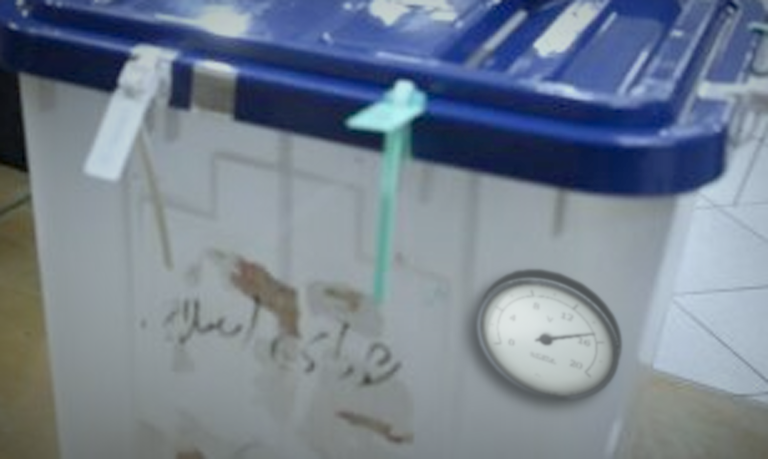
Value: 15
